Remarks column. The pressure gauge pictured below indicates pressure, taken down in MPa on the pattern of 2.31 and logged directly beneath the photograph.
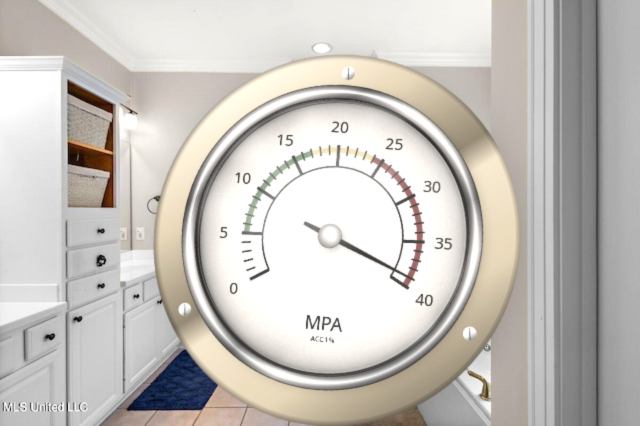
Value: 39
